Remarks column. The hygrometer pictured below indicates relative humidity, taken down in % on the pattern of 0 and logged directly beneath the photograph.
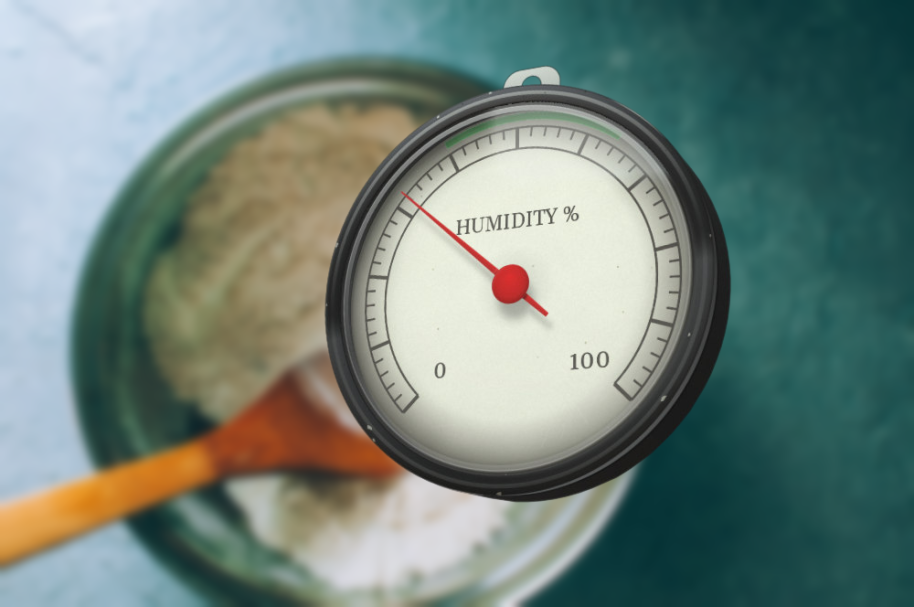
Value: 32
